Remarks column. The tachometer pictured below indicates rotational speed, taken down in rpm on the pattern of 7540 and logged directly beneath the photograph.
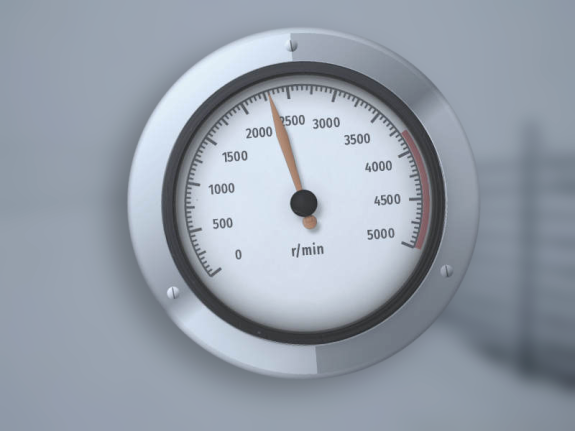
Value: 2300
